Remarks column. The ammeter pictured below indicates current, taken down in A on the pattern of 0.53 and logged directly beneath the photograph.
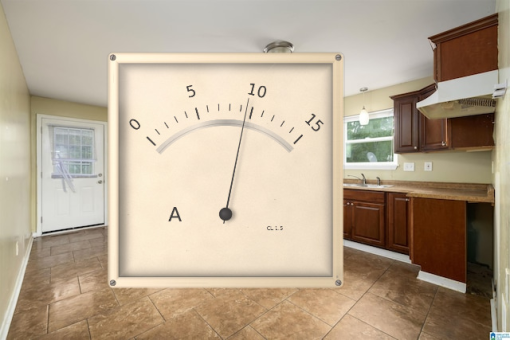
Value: 9.5
